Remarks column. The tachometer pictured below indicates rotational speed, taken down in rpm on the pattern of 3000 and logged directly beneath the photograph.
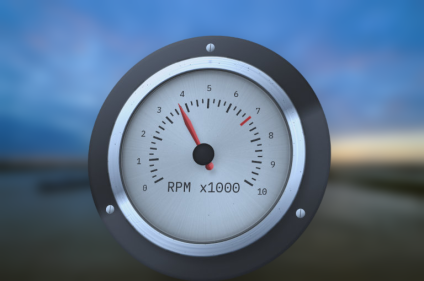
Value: 3750
